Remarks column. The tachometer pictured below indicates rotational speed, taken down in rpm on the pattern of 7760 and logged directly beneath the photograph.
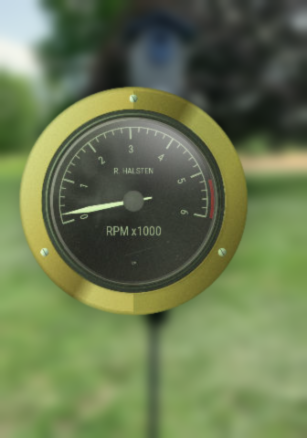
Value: 200
